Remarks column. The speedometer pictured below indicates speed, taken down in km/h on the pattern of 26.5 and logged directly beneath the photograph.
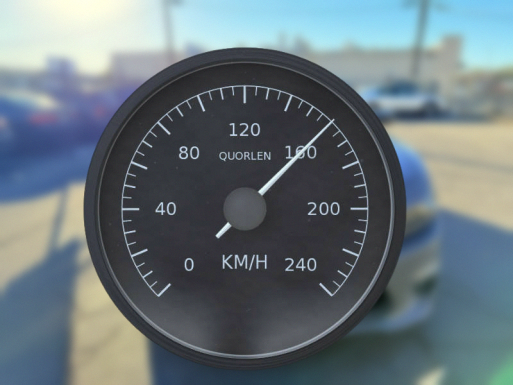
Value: 160
